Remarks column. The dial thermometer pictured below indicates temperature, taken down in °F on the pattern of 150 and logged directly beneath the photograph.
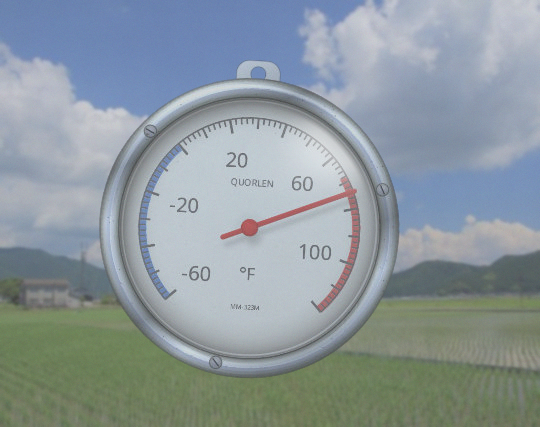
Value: 74
